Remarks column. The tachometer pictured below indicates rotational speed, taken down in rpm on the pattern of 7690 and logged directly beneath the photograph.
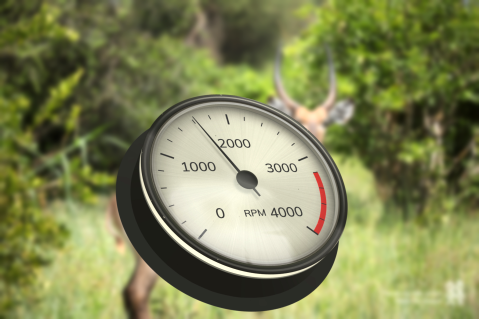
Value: 1600
